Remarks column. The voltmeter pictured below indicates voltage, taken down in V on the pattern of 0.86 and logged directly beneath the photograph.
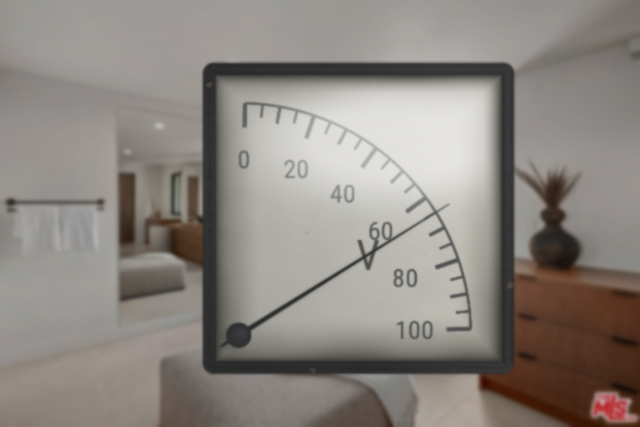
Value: 65
